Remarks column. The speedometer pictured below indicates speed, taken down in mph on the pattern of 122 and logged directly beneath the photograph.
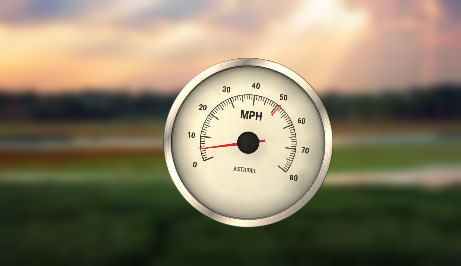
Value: 5
